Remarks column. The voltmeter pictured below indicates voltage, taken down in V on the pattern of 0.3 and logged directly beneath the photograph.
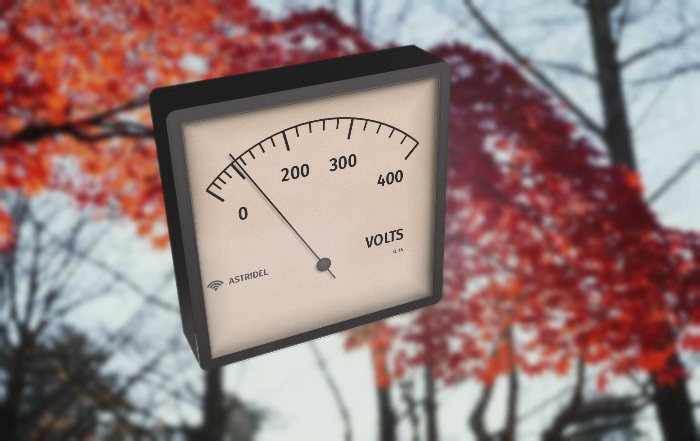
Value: 110
